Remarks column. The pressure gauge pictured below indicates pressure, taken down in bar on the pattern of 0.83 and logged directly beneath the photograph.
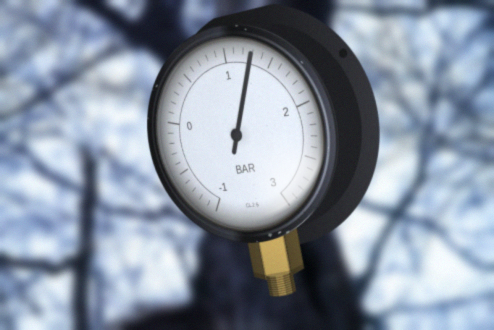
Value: 1.3
